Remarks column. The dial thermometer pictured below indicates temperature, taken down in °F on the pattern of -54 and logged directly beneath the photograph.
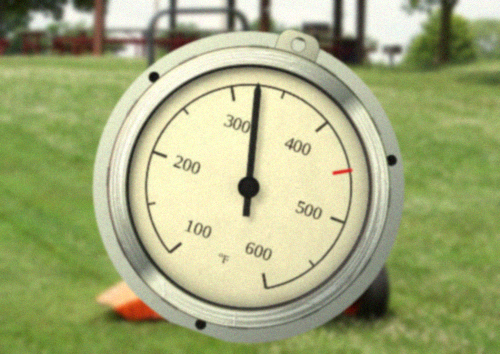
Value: 325
